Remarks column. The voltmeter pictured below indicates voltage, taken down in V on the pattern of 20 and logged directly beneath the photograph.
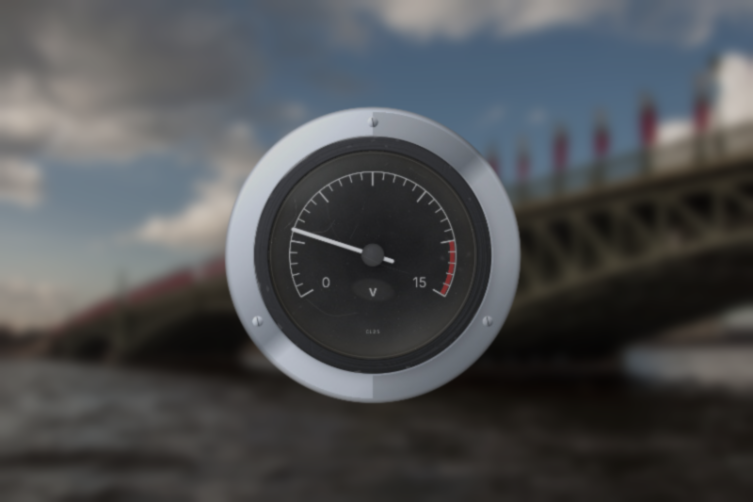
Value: 3
